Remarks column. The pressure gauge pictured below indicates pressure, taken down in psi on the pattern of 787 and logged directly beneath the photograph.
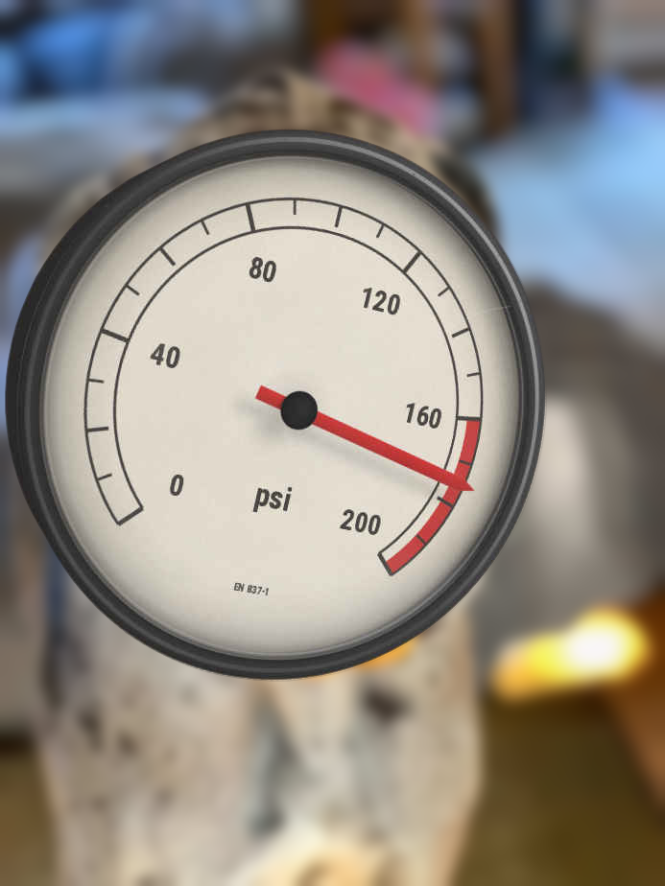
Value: 175
